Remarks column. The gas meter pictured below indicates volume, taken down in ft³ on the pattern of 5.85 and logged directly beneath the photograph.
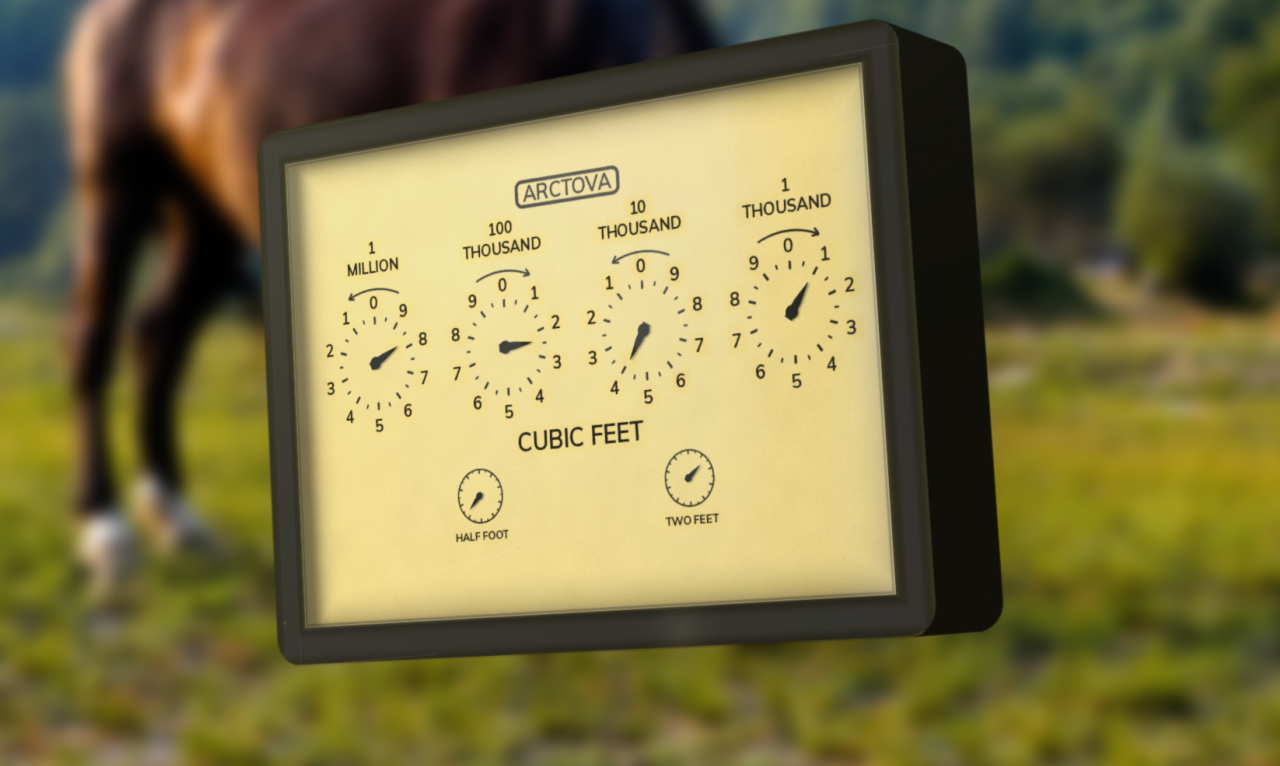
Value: 824100
